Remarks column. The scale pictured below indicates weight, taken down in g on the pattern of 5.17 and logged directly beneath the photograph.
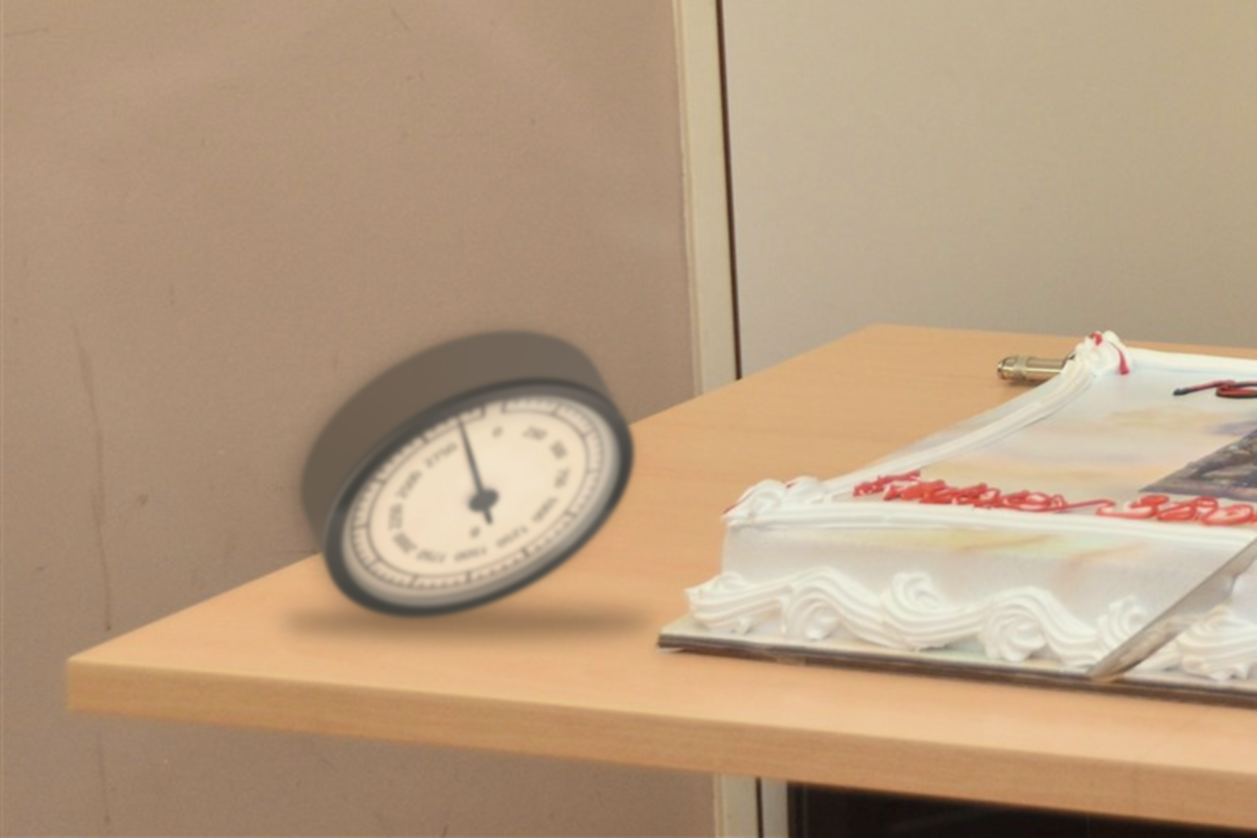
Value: 2900
